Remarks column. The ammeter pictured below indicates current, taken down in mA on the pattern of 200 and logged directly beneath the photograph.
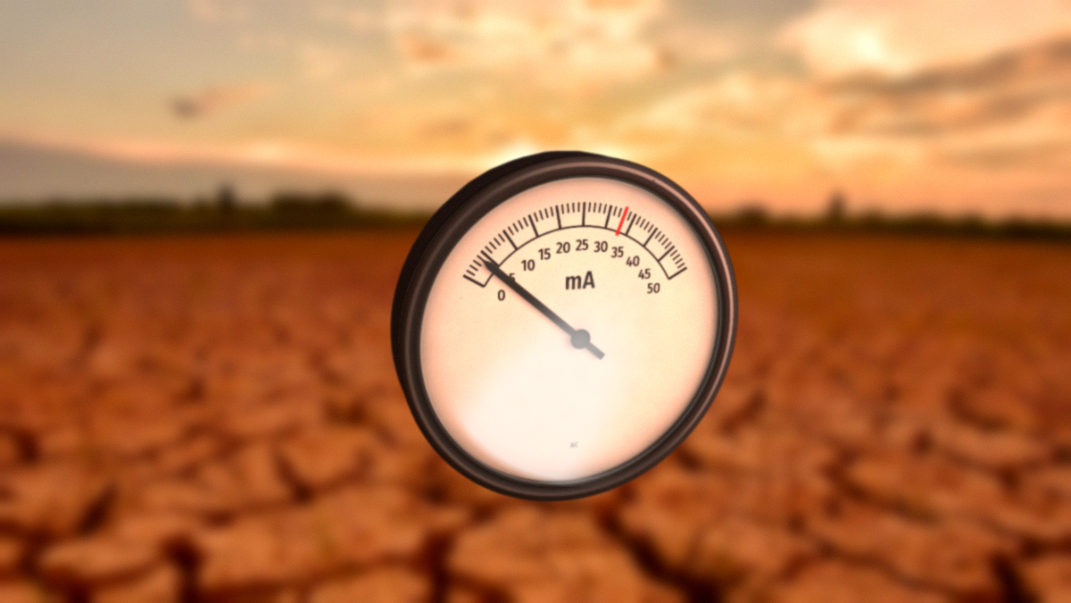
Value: 4
